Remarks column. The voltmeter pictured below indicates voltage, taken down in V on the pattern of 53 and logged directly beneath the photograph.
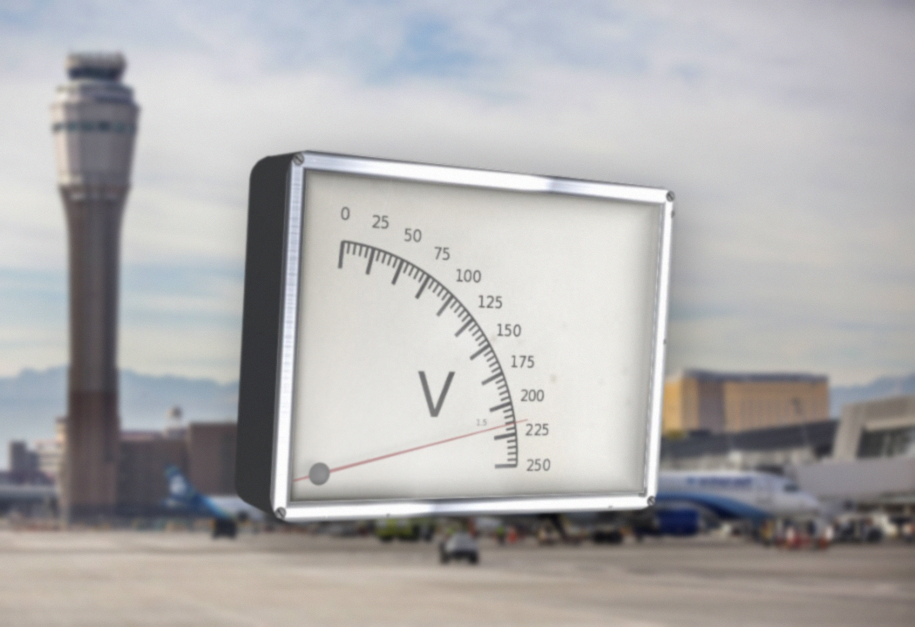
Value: 215
